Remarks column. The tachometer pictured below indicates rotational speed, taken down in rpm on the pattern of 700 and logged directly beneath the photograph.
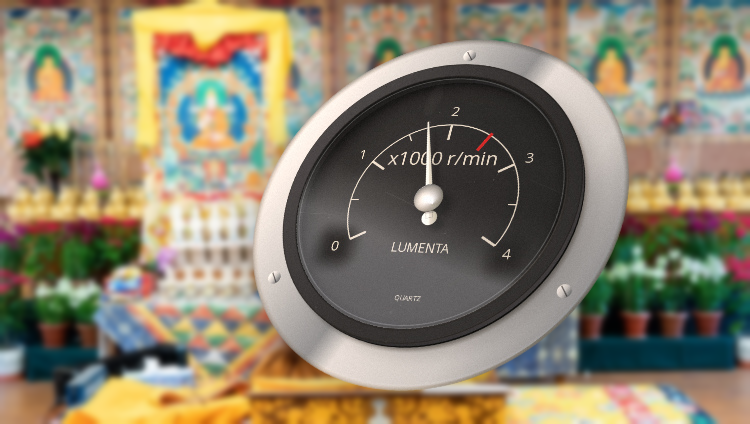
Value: 1750
